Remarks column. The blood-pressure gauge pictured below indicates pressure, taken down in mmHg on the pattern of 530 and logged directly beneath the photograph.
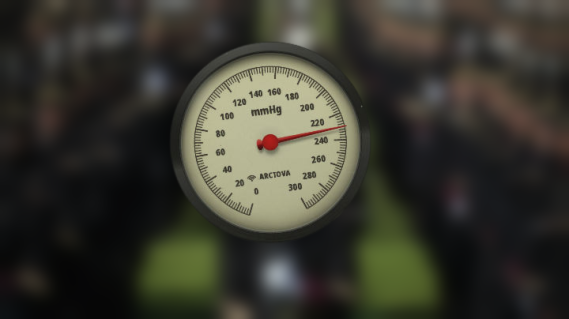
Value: 230
